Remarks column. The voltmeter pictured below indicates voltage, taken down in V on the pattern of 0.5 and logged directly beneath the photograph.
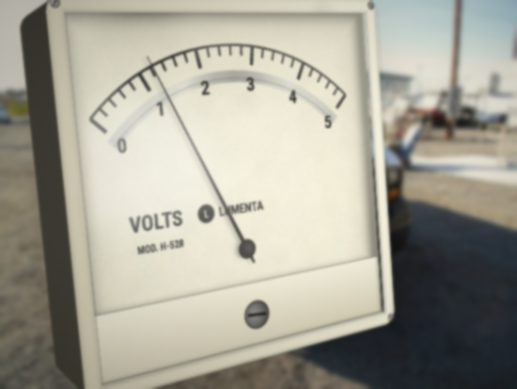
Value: 1.2
